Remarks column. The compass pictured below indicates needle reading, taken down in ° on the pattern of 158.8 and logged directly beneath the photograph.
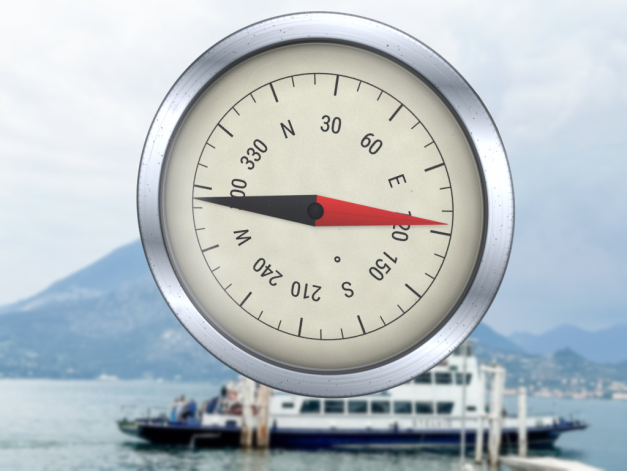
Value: 115
